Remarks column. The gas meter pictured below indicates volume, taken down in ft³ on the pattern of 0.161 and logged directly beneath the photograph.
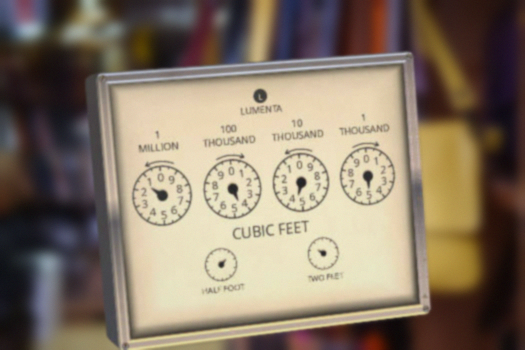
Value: 144500
